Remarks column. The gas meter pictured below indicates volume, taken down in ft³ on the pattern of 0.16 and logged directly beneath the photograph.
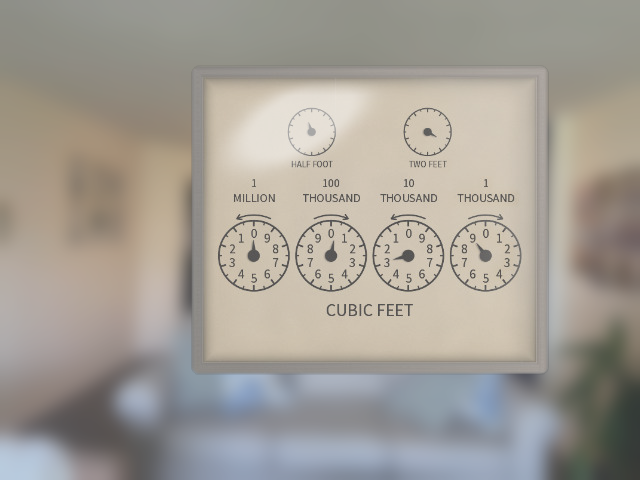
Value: 2900
